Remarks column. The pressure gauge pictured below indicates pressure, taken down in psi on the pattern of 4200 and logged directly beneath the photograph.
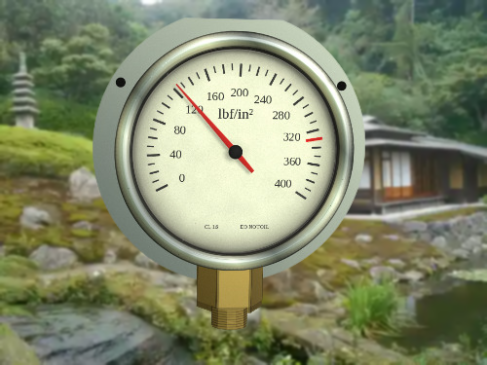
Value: 125
